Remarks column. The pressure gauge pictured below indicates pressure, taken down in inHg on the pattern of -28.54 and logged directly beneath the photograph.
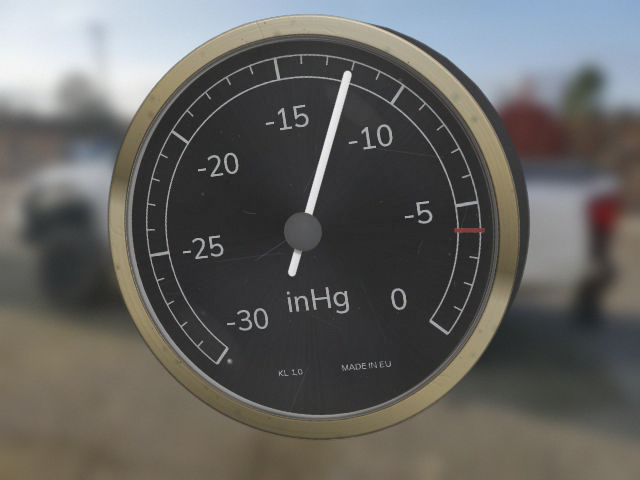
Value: -12
